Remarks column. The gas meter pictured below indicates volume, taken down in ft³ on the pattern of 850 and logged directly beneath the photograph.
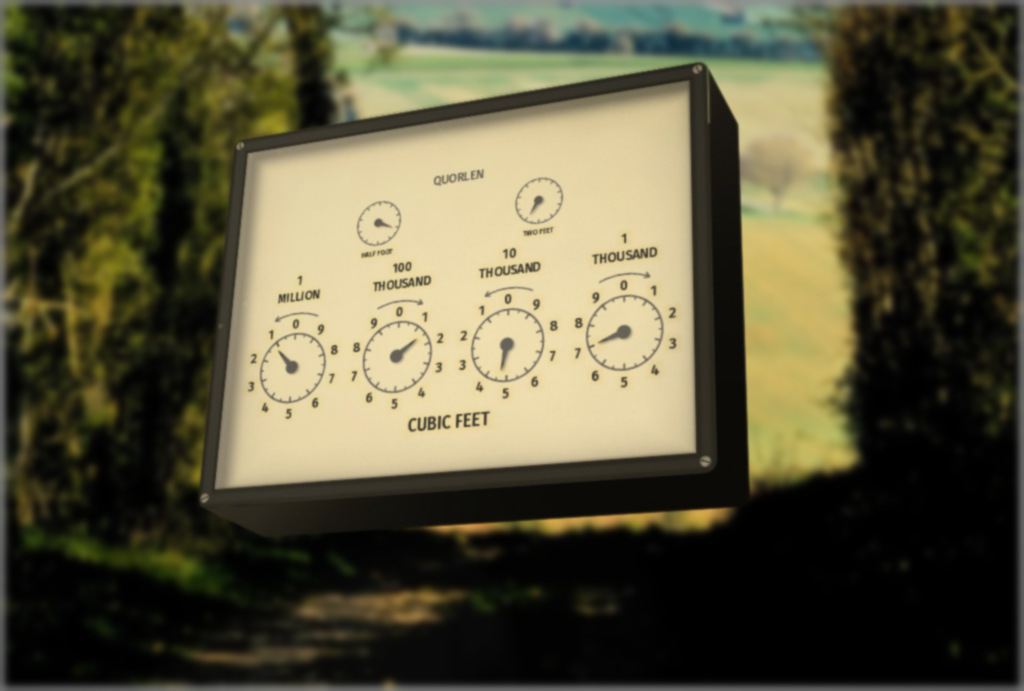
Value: 114700
